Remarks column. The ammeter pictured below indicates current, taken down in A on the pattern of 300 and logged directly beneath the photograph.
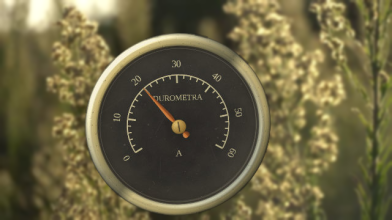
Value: 20
